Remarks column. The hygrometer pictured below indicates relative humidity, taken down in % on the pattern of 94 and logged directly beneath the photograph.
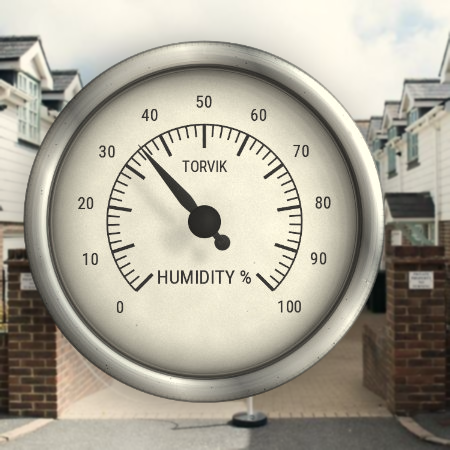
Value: 35
